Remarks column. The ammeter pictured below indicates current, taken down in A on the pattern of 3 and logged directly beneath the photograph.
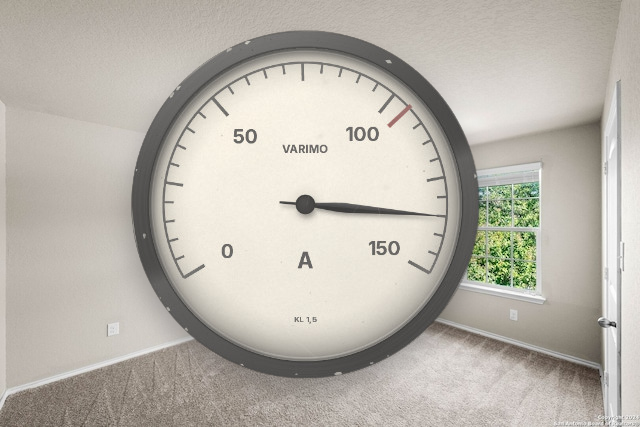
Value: 135
